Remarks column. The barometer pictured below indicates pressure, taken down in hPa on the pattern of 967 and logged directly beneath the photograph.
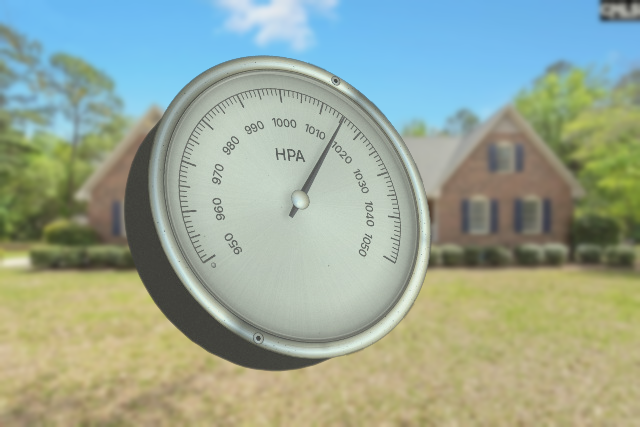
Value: 1015
